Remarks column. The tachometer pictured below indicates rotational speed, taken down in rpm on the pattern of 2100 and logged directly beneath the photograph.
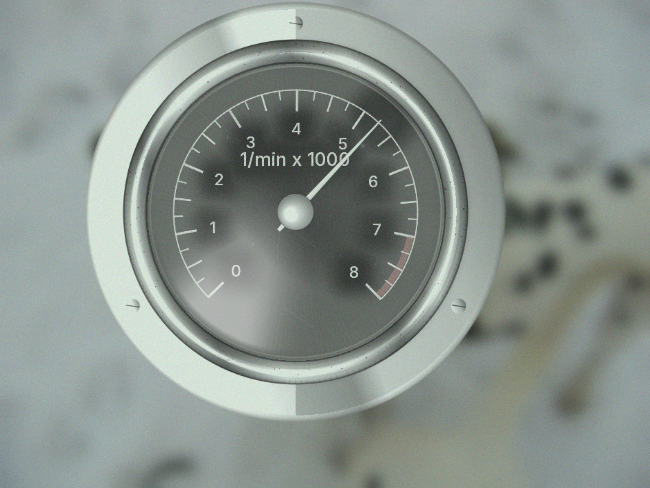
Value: 5250
